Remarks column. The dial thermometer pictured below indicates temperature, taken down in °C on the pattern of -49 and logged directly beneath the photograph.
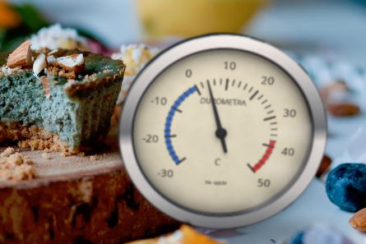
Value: 4
